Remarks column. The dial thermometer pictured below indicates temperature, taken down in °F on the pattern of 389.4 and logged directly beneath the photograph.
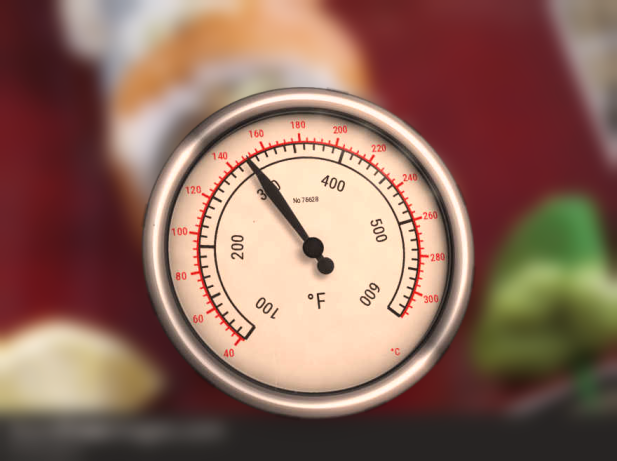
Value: 300
